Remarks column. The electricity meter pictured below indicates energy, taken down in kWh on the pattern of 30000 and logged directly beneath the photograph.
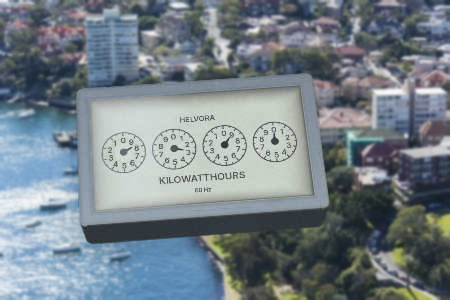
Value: 8290
